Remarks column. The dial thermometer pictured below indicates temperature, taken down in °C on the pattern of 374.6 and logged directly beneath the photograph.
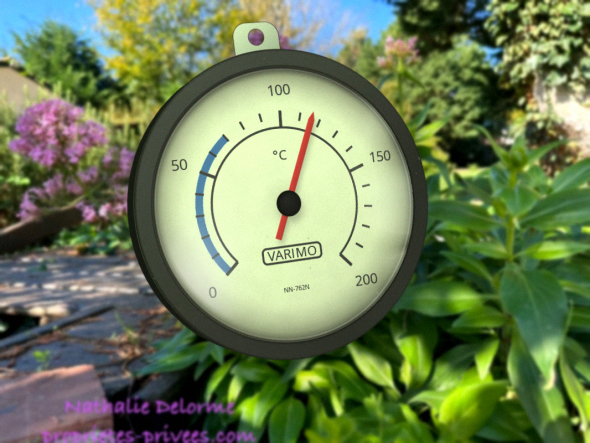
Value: 115
